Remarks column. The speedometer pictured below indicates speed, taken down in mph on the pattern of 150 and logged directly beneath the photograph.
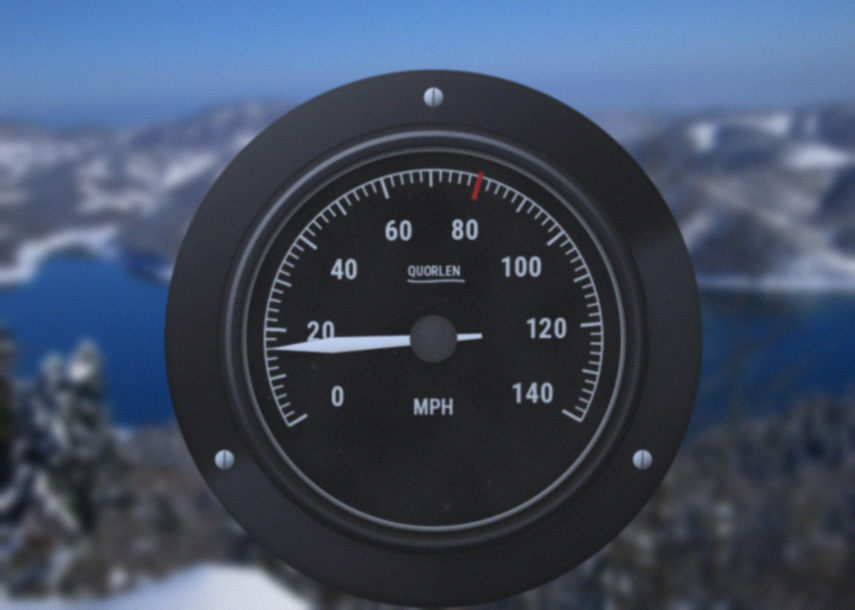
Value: 16
